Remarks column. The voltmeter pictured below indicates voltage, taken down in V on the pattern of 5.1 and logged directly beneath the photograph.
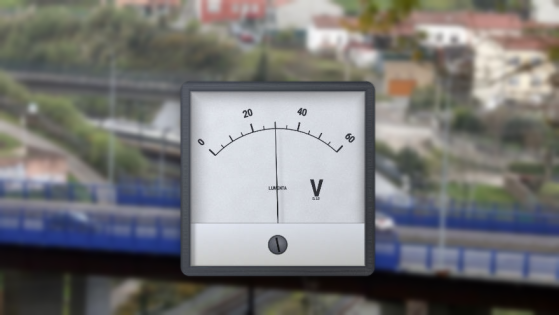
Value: 30
